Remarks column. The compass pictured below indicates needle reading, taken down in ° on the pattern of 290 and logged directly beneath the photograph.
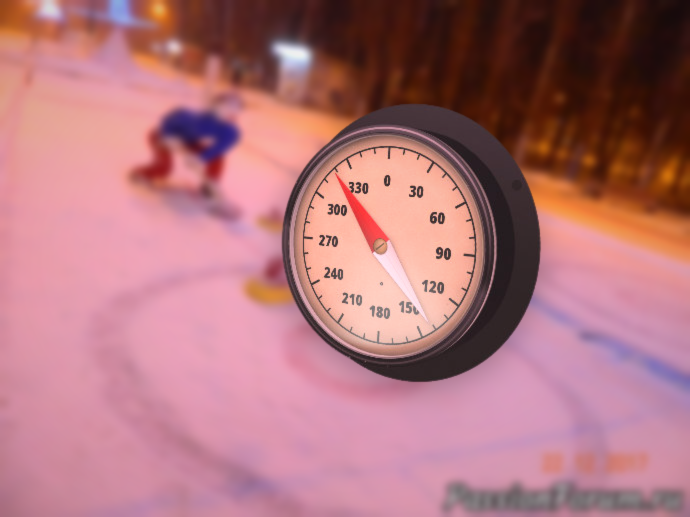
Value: 320
